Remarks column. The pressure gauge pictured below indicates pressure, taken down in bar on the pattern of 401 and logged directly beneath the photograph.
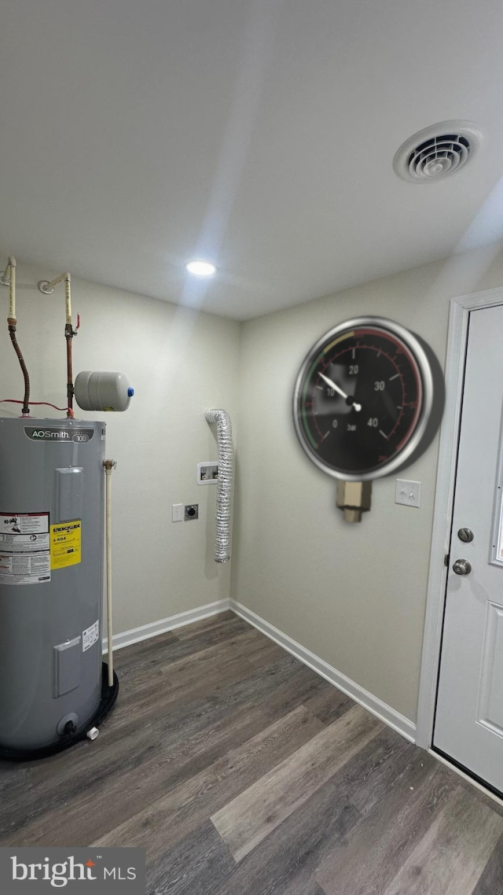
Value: 12.5
